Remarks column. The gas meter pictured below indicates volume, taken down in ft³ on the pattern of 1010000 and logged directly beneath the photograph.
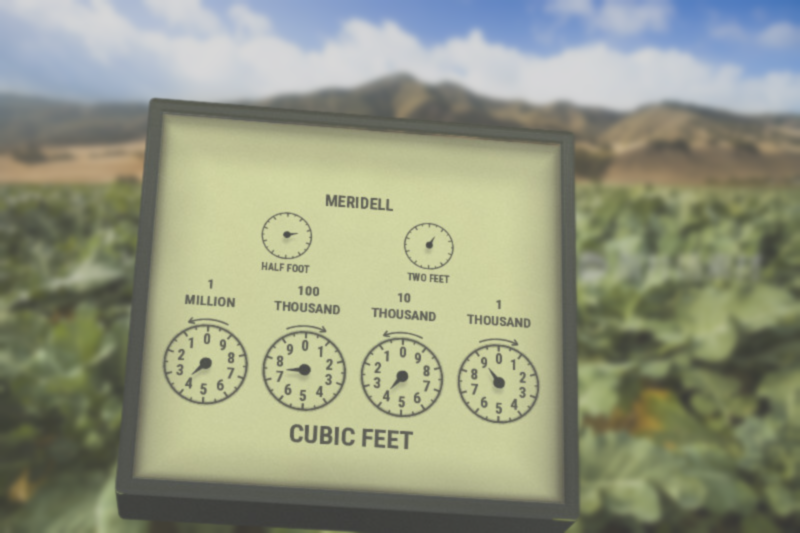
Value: 373900
